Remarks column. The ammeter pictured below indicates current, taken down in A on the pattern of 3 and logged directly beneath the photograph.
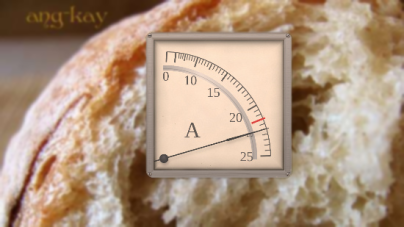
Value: 22.5
